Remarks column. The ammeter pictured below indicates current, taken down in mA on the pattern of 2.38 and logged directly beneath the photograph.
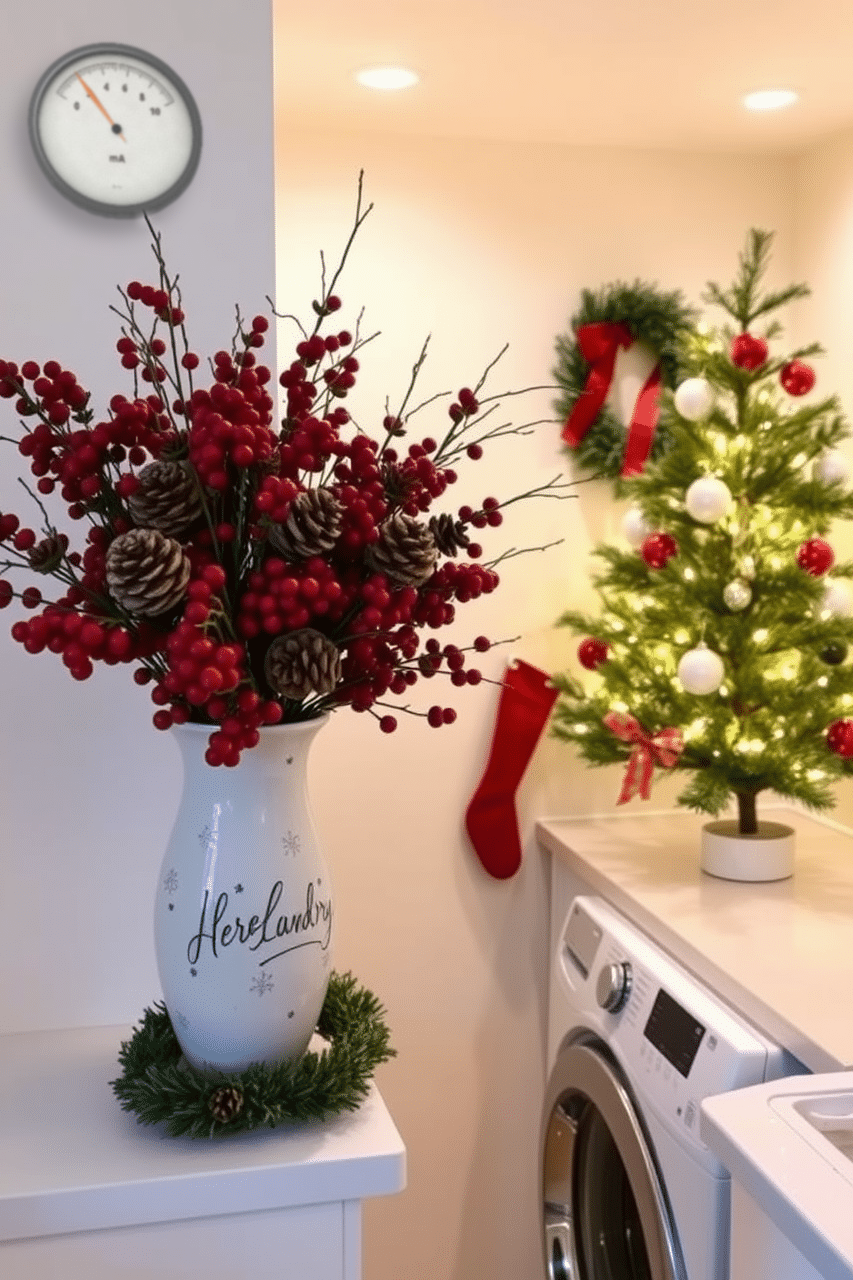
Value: 2
